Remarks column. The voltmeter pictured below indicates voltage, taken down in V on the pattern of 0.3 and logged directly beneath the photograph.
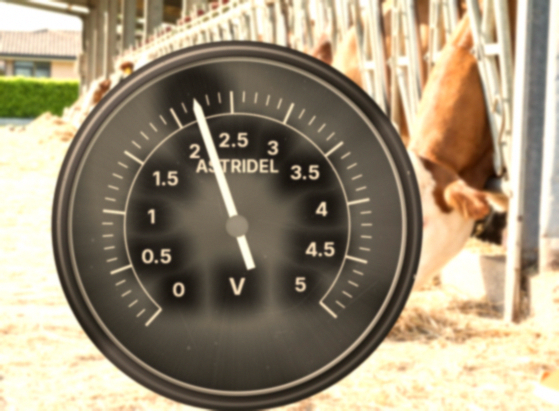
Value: 2.2
